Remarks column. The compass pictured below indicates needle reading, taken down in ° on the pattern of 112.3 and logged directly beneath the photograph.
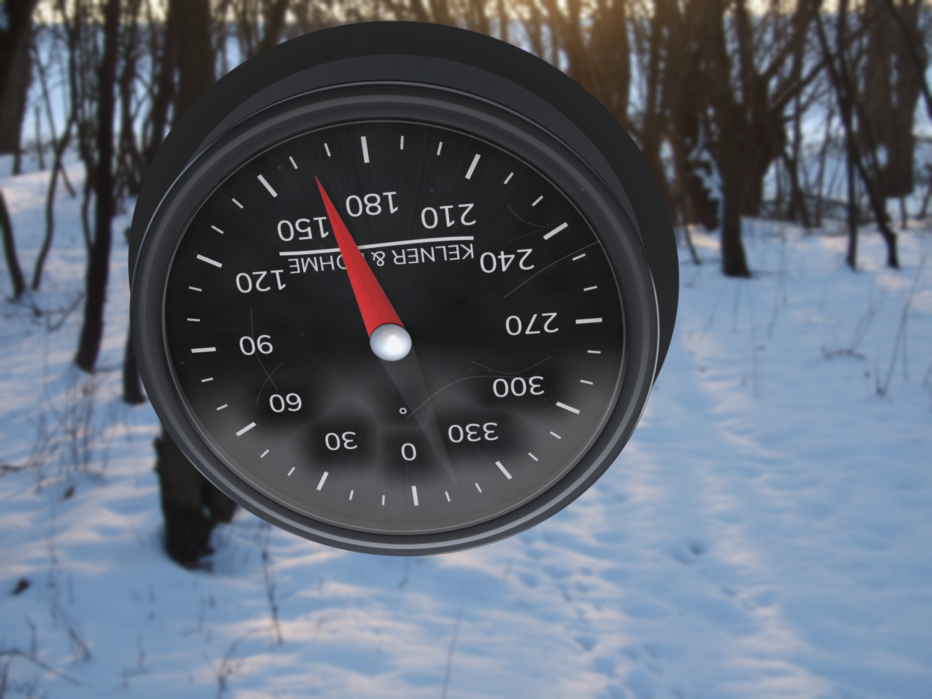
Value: 165
